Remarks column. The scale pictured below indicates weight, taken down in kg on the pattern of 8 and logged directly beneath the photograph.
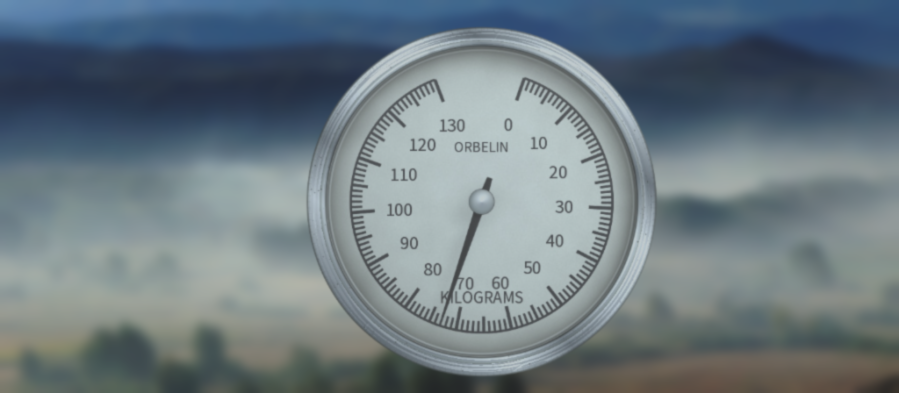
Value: 73
